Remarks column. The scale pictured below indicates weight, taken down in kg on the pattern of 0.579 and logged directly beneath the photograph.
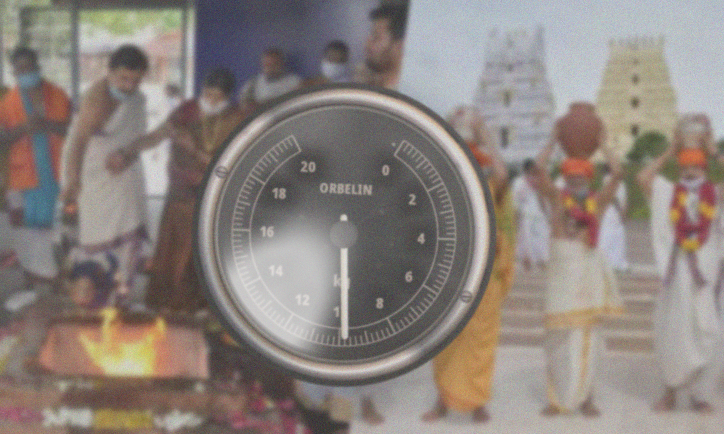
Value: 9.8
